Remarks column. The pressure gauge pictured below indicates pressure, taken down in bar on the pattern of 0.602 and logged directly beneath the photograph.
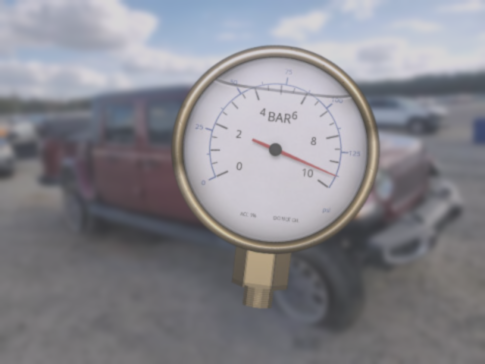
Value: 9.5
